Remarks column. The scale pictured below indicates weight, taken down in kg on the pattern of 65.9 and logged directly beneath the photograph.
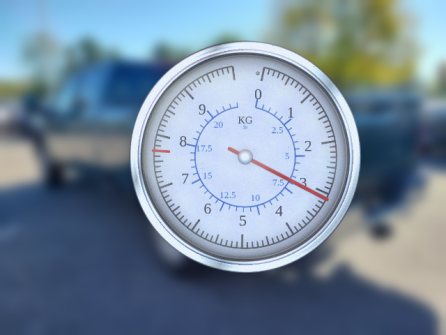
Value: 3.1
